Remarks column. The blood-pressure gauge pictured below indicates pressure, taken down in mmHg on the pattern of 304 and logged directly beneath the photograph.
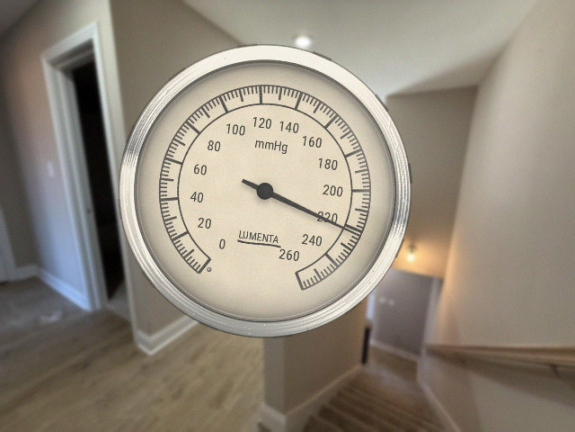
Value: 222
